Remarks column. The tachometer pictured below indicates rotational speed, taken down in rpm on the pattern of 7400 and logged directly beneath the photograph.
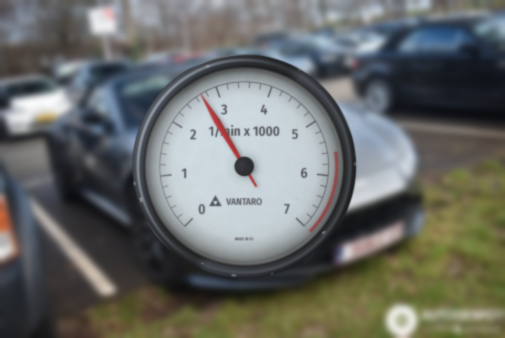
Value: 2700
